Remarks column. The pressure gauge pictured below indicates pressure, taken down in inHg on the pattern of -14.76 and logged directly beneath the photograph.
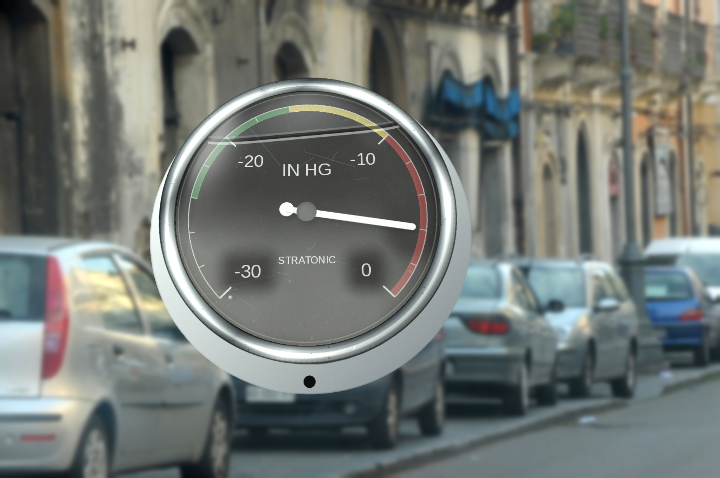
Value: -4
